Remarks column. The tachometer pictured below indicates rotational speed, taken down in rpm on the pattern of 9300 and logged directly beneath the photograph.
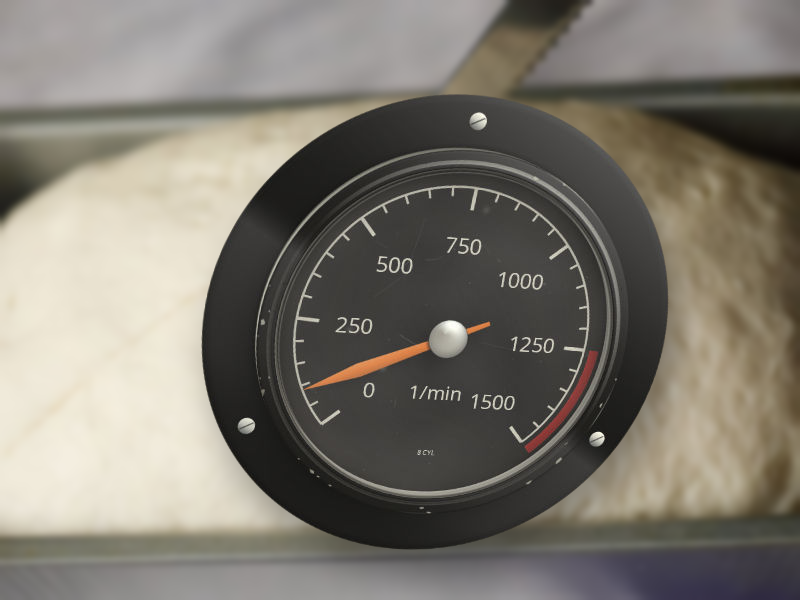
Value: 100
